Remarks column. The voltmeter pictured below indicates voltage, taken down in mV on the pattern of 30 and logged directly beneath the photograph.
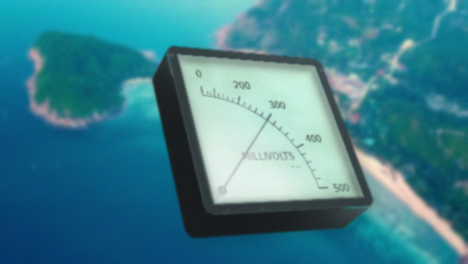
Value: 300
